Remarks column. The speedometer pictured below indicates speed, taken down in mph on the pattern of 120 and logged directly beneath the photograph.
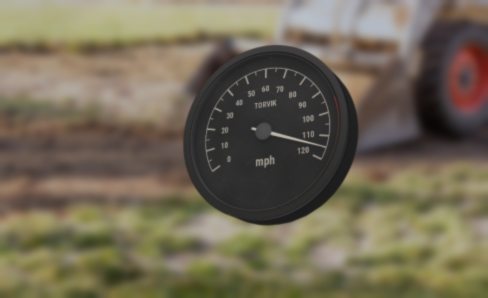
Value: 115
